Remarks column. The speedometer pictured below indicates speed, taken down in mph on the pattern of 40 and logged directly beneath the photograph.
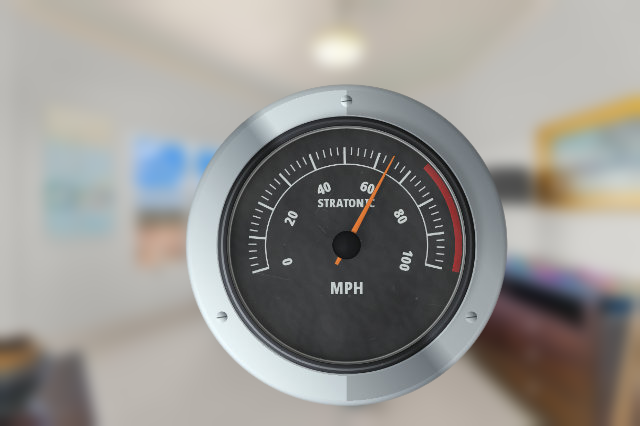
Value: 64
